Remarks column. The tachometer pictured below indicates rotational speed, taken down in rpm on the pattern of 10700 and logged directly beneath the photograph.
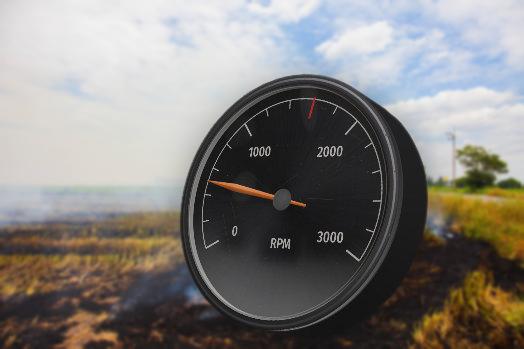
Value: 500
